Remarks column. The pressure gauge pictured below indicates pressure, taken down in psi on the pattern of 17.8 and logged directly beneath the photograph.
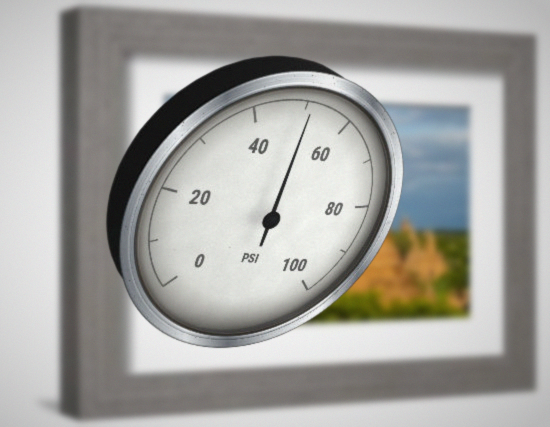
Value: 50
